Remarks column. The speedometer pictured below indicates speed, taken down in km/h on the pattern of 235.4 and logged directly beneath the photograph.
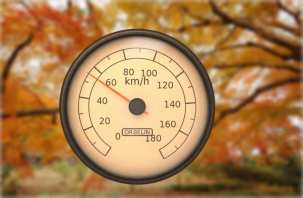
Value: 55
